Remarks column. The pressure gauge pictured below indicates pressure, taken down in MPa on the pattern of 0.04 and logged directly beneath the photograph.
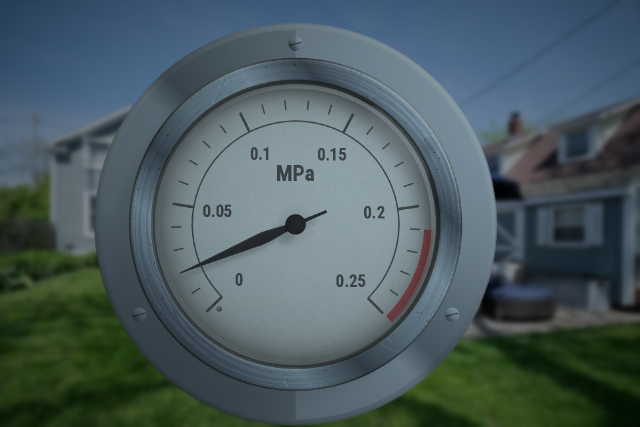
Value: 0.02
